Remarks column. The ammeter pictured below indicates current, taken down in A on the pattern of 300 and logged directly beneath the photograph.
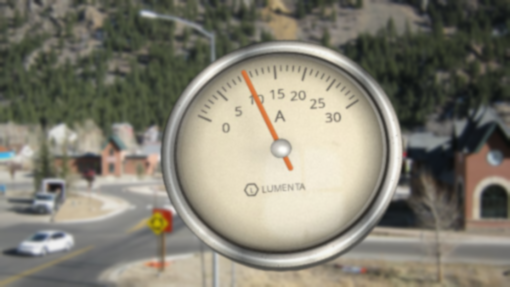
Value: 10
